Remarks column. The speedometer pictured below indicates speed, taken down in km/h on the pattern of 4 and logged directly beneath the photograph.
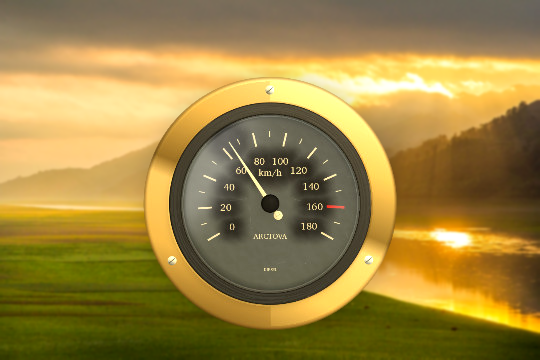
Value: 65
